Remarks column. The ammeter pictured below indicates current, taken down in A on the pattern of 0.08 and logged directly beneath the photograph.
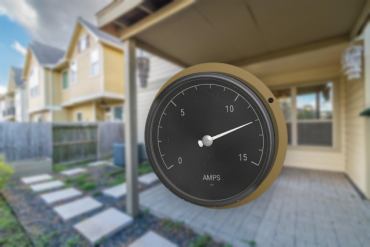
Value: 12
